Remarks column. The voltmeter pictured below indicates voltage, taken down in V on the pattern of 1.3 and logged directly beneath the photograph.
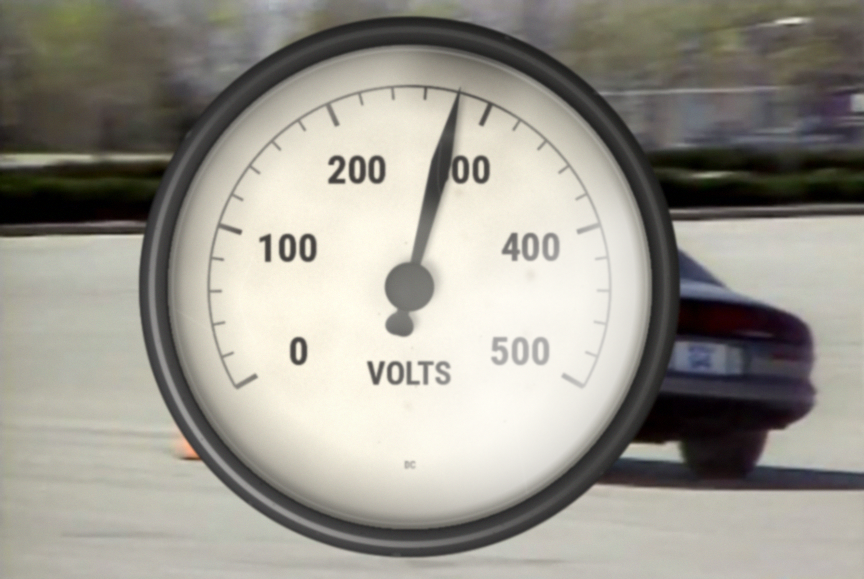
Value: 280
